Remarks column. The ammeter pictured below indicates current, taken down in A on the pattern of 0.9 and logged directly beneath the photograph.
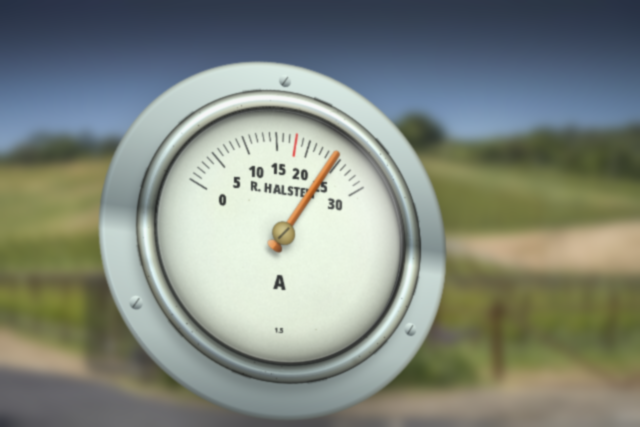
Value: 24
